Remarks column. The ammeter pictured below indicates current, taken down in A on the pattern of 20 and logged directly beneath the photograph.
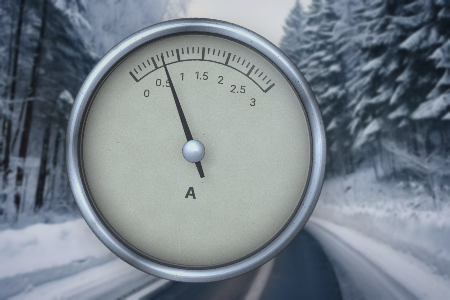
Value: 0.7
